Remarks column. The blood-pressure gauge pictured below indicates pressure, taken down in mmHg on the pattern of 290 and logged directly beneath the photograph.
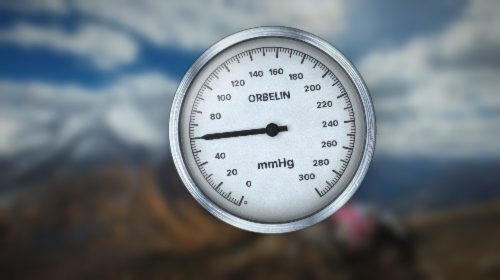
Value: 60
